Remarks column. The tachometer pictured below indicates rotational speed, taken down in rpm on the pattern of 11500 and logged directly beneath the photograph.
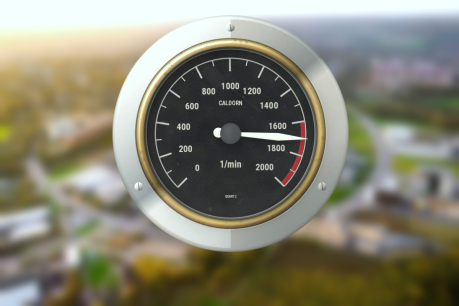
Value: 1700
